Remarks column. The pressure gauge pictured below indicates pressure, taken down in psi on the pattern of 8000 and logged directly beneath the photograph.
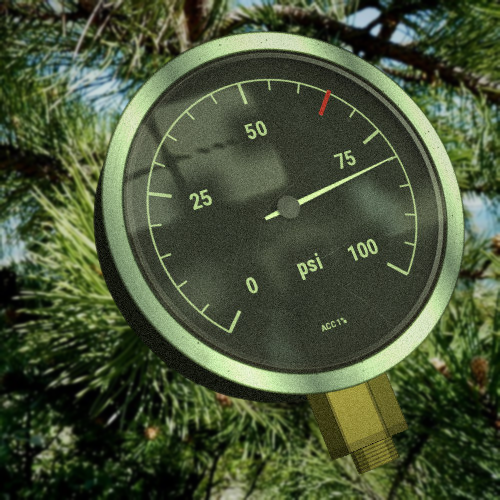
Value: 80
